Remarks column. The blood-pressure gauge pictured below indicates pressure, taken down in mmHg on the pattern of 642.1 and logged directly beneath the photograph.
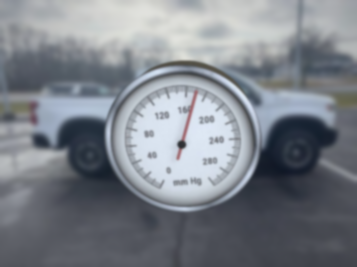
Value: 170
